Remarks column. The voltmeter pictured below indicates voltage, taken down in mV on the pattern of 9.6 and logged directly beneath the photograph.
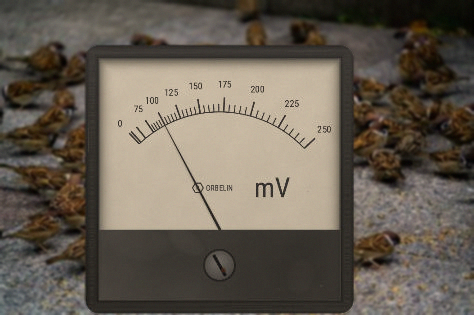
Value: 100
